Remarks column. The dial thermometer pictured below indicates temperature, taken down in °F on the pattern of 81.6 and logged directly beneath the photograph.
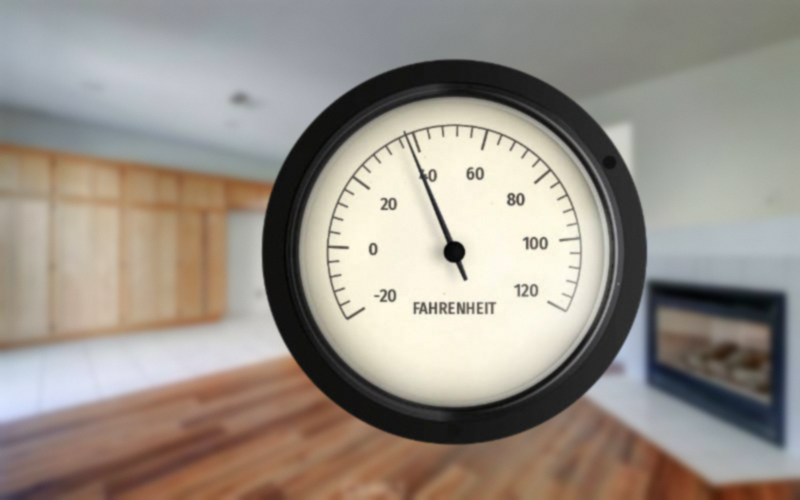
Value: 38
